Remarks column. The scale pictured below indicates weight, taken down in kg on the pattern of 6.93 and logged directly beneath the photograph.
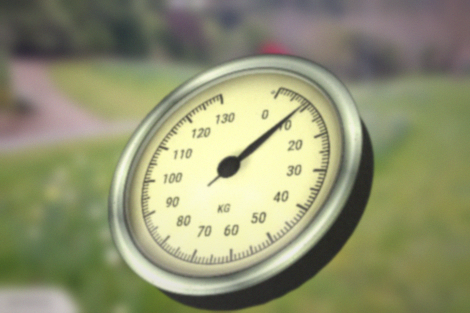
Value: 10
